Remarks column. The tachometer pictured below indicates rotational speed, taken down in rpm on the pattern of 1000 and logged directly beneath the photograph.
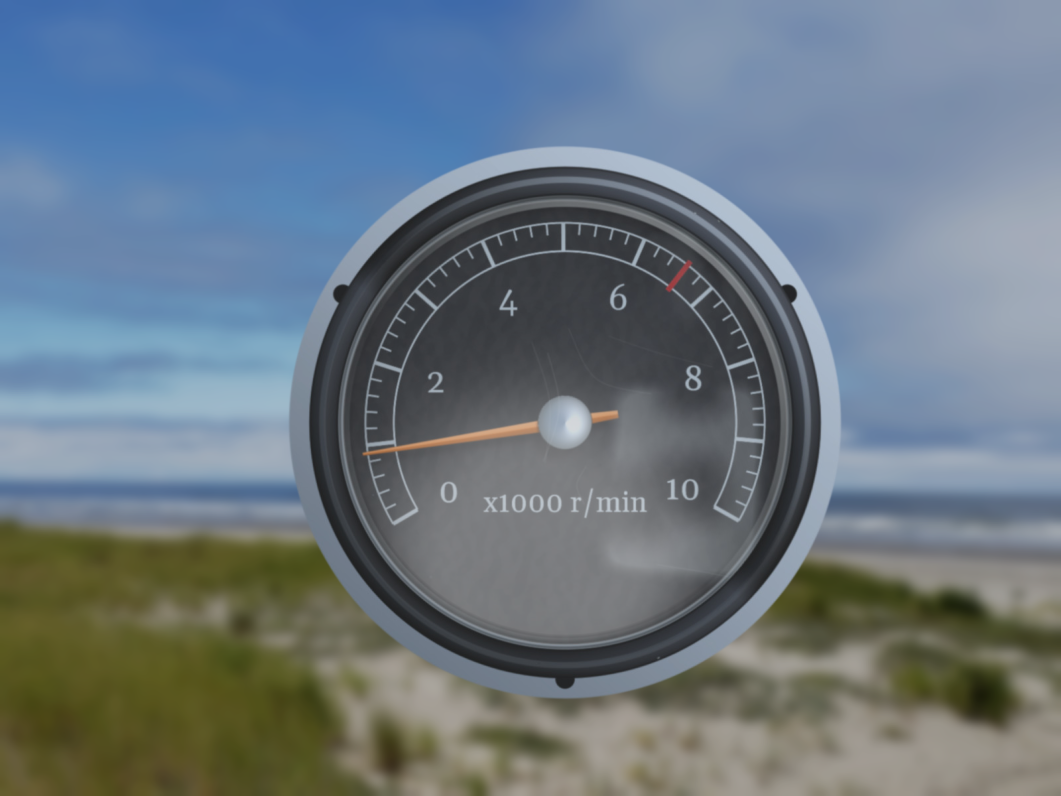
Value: 900
